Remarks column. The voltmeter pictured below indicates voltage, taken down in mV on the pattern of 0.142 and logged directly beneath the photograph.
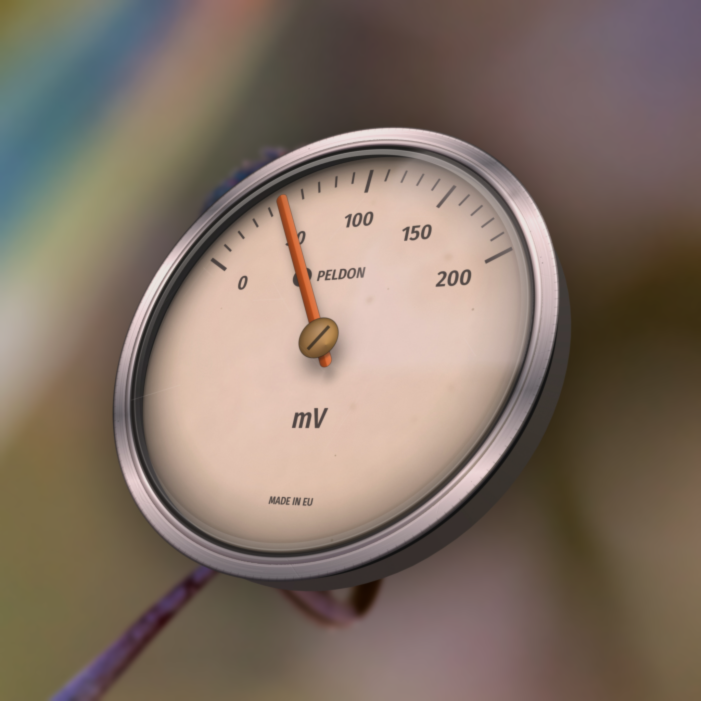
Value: 50
